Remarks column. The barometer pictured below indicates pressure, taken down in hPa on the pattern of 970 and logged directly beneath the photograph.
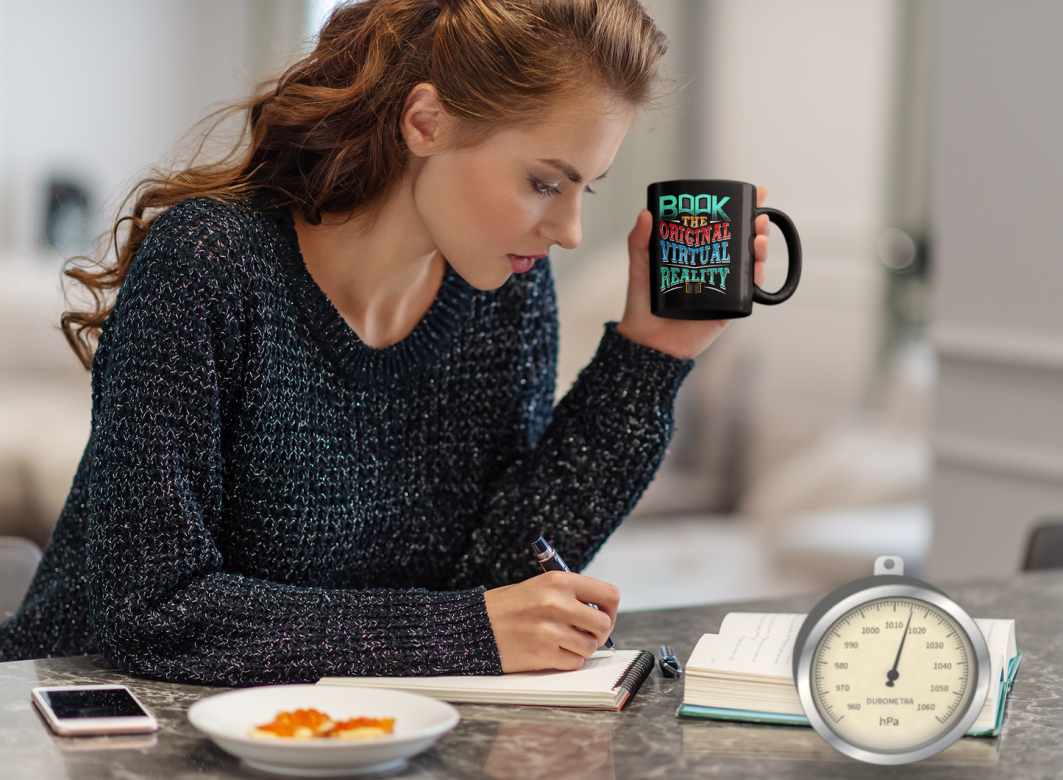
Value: 1015
